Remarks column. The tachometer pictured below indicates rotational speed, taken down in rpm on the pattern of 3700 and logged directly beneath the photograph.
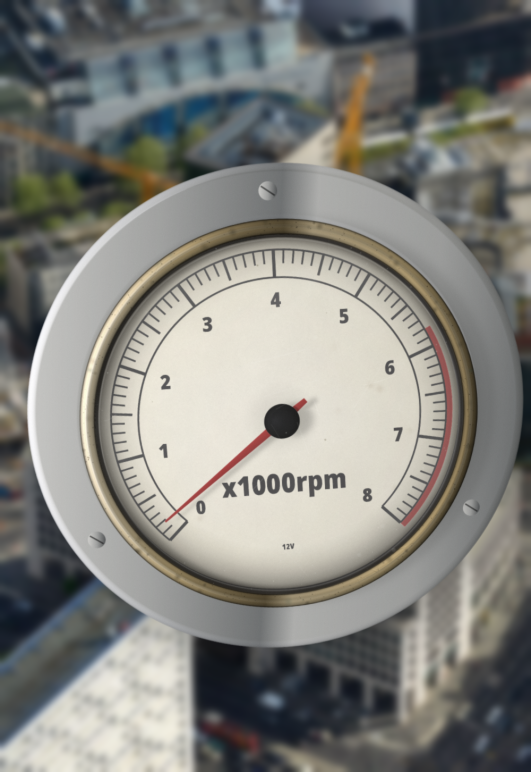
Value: 200
